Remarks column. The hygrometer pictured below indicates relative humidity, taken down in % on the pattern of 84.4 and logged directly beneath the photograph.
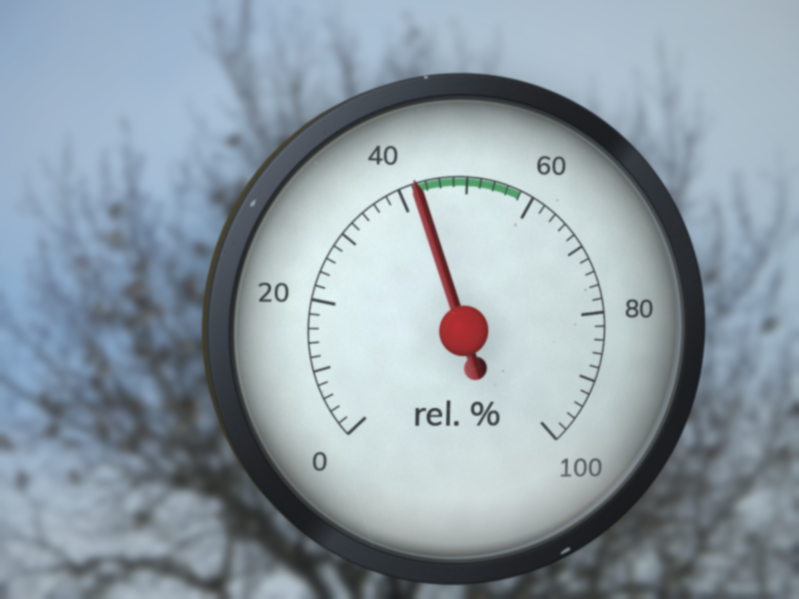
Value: 42
